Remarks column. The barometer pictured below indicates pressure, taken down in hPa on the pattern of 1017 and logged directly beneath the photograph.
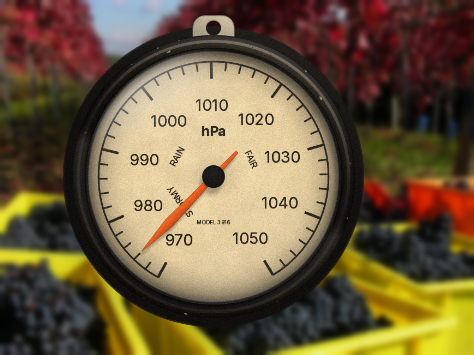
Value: 974
